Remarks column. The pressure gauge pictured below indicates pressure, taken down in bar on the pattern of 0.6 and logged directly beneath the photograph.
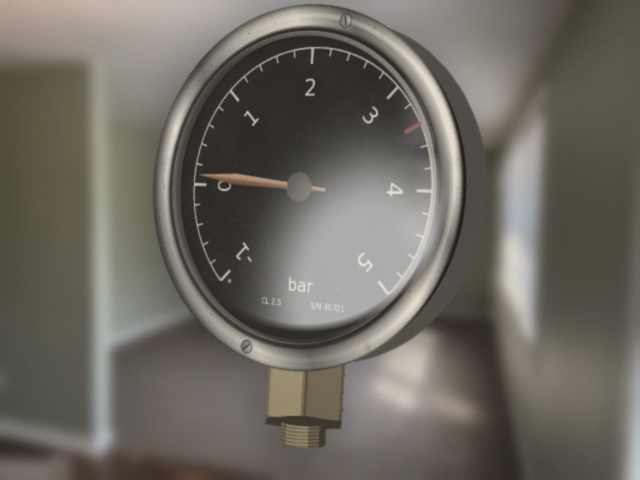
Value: 0.1
